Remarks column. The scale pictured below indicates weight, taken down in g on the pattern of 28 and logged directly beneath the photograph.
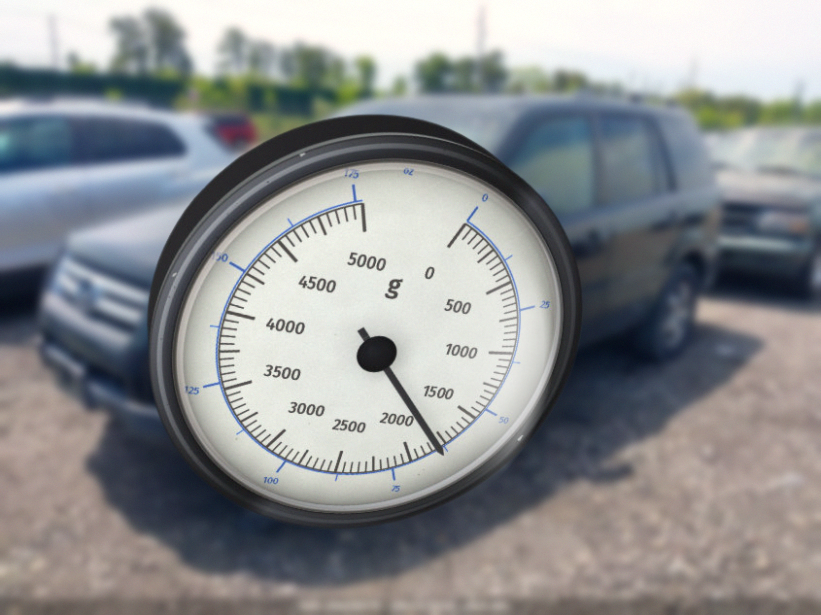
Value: 1800
